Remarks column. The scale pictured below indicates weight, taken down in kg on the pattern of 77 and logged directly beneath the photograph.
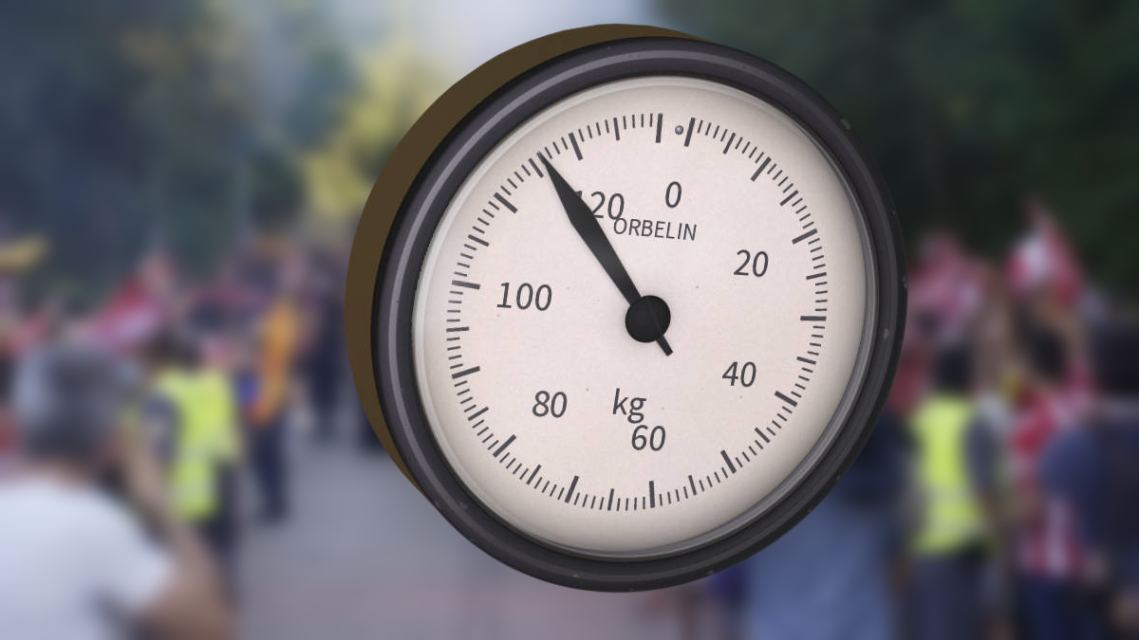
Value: 116
